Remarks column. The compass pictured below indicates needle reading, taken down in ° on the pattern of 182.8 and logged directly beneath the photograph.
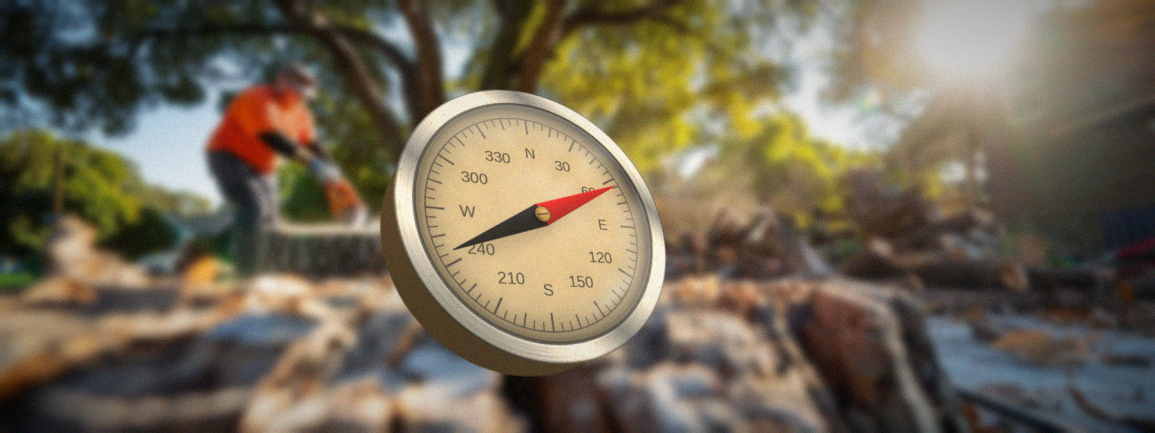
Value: 65
